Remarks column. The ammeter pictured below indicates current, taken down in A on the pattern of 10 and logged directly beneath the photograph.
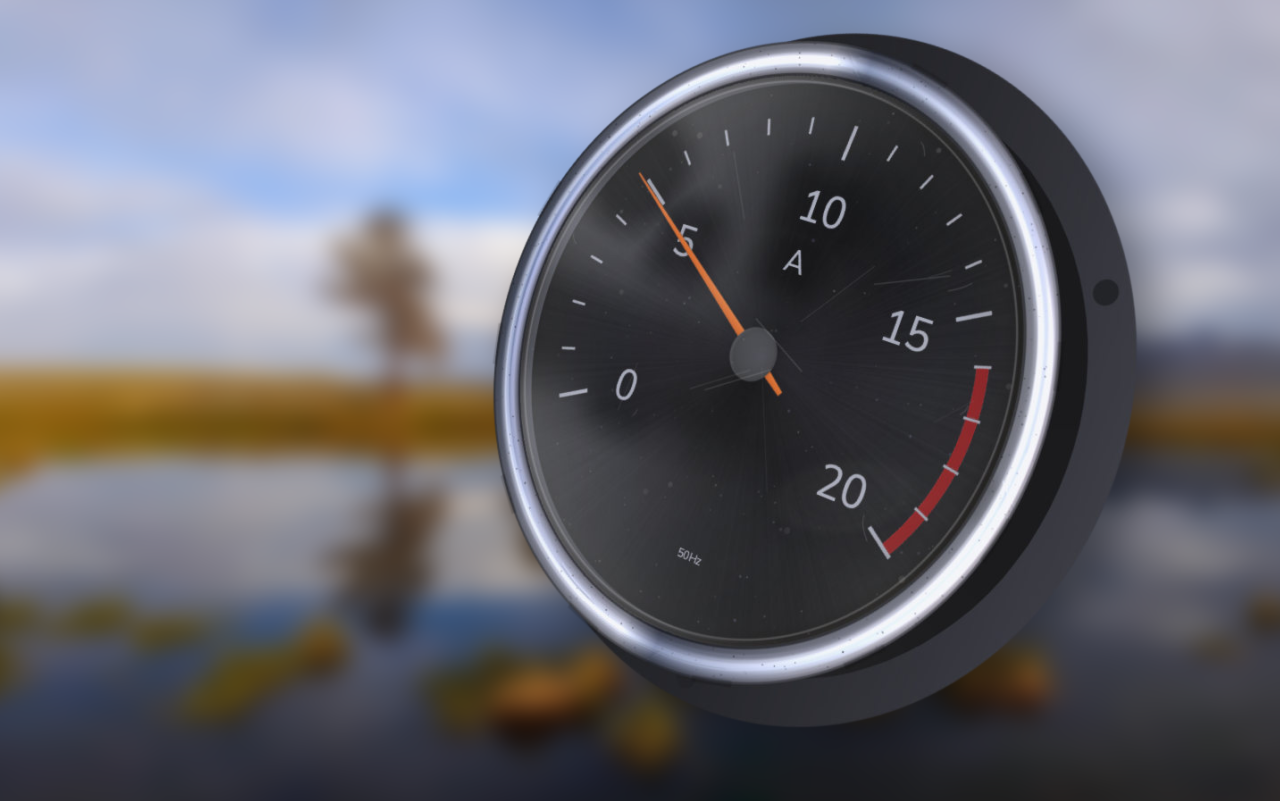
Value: 5
